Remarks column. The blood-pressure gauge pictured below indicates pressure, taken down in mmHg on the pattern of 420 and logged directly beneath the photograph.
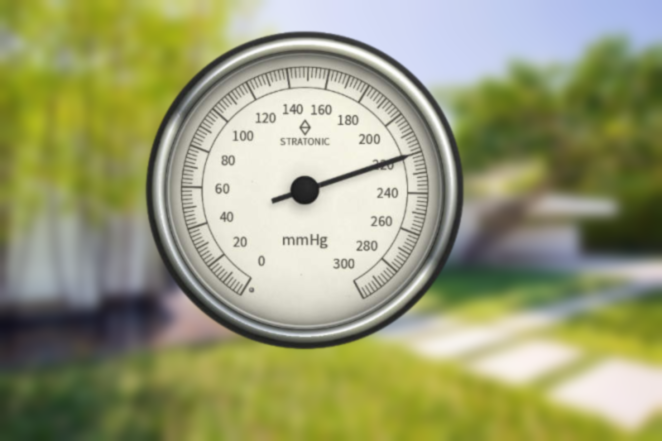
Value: 220
